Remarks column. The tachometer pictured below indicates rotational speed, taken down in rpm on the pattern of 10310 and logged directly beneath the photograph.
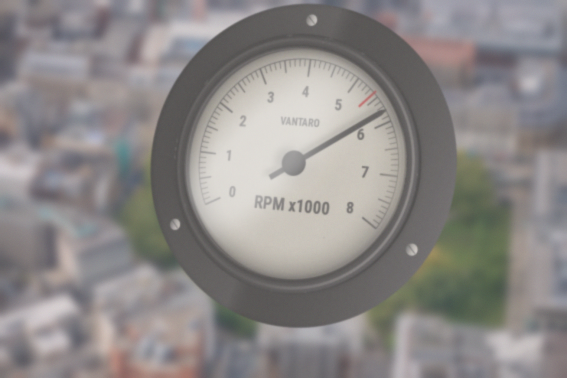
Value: 5800
